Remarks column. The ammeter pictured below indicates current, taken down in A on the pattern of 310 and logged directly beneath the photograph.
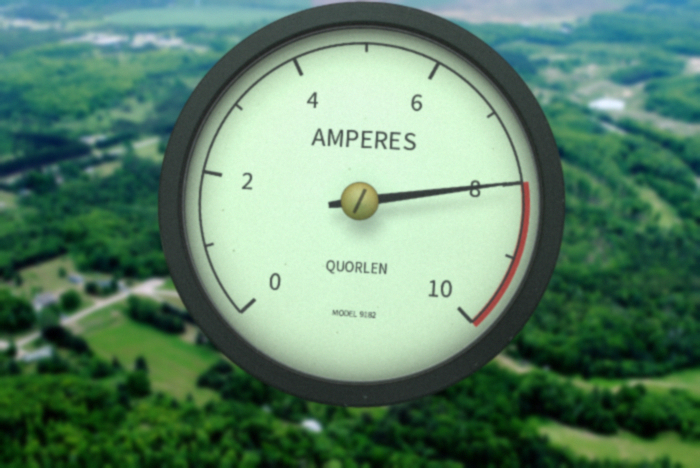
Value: 8
